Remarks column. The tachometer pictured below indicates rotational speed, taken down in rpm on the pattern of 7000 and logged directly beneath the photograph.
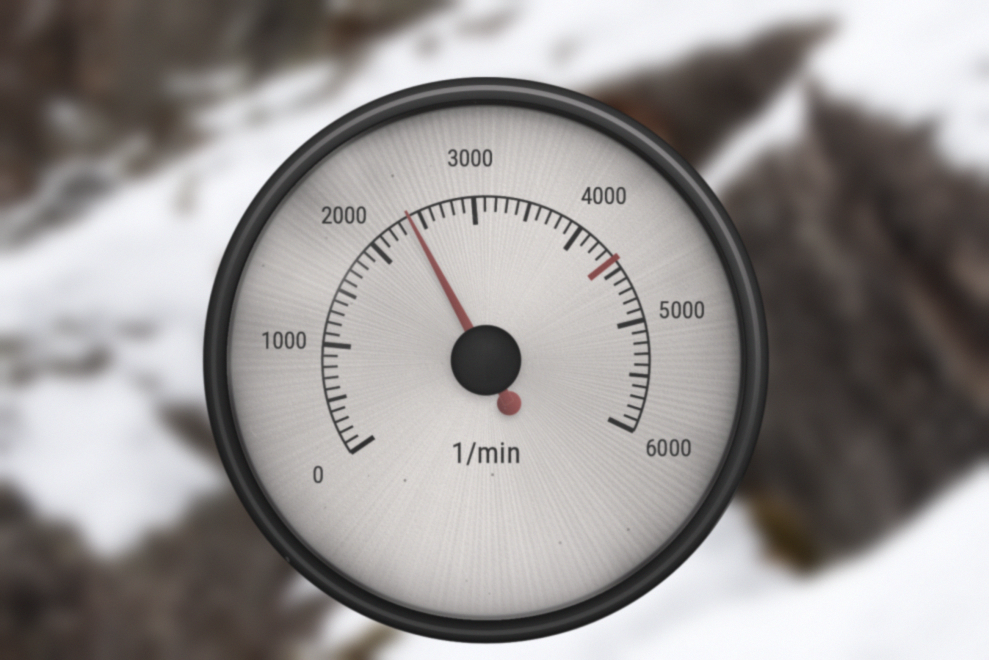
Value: 2400
